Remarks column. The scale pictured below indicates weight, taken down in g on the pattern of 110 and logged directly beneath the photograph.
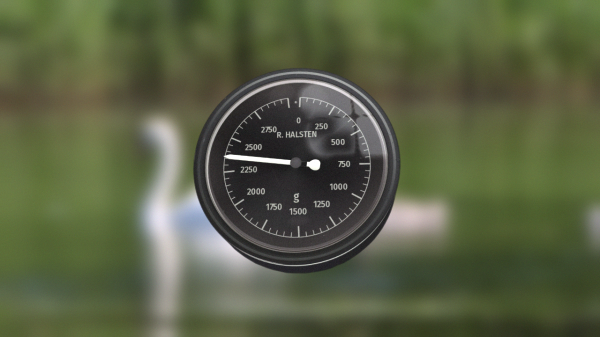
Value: 2350
